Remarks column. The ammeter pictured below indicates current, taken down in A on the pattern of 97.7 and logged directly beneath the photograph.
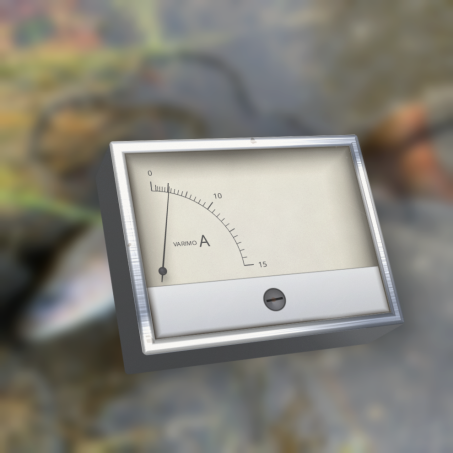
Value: 5
